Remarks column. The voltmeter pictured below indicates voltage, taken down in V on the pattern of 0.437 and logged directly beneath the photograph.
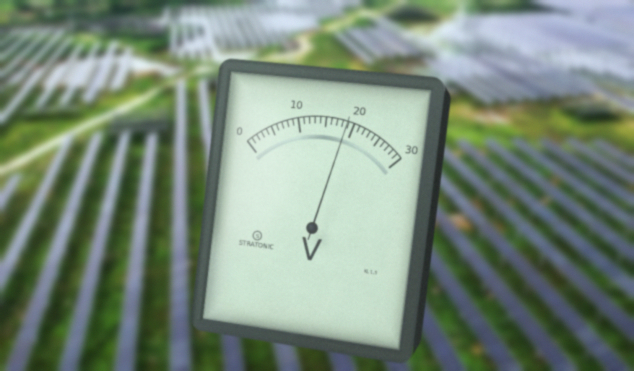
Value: 19
